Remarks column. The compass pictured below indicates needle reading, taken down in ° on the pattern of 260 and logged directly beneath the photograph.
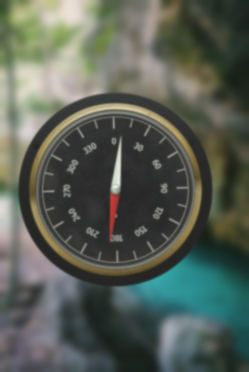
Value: 187.5
